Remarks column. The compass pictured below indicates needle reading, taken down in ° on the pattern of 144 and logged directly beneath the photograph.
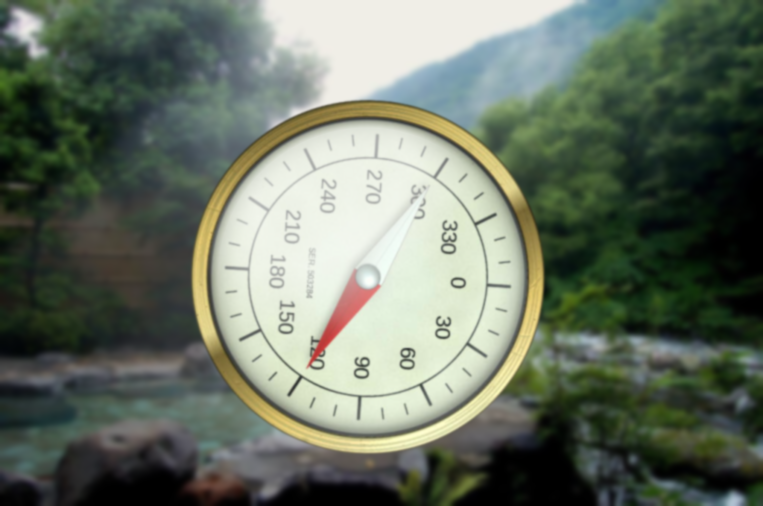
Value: 120
